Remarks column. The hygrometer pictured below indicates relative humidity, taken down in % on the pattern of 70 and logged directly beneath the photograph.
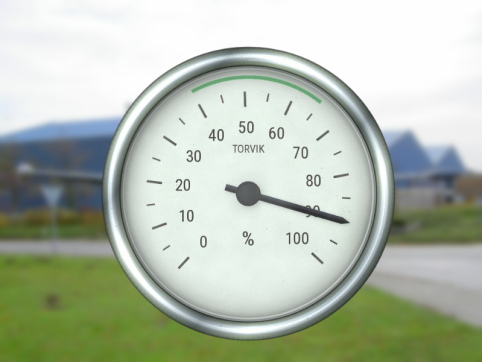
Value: 90
